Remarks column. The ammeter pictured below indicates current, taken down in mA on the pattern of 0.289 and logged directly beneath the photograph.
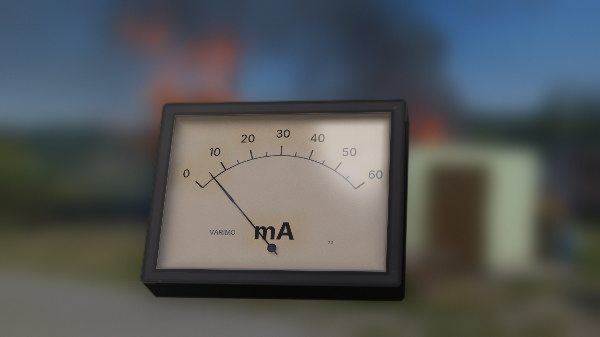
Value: 5
